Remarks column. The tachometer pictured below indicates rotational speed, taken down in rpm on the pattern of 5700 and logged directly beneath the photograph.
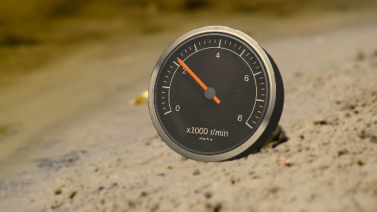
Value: 2200
